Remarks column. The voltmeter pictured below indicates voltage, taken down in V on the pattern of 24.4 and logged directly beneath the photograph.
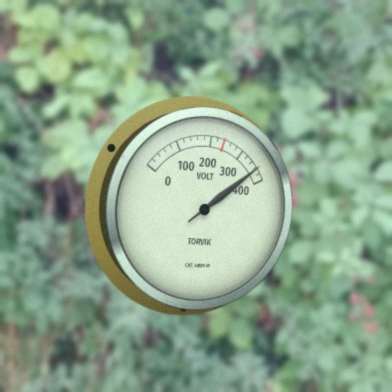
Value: 360
